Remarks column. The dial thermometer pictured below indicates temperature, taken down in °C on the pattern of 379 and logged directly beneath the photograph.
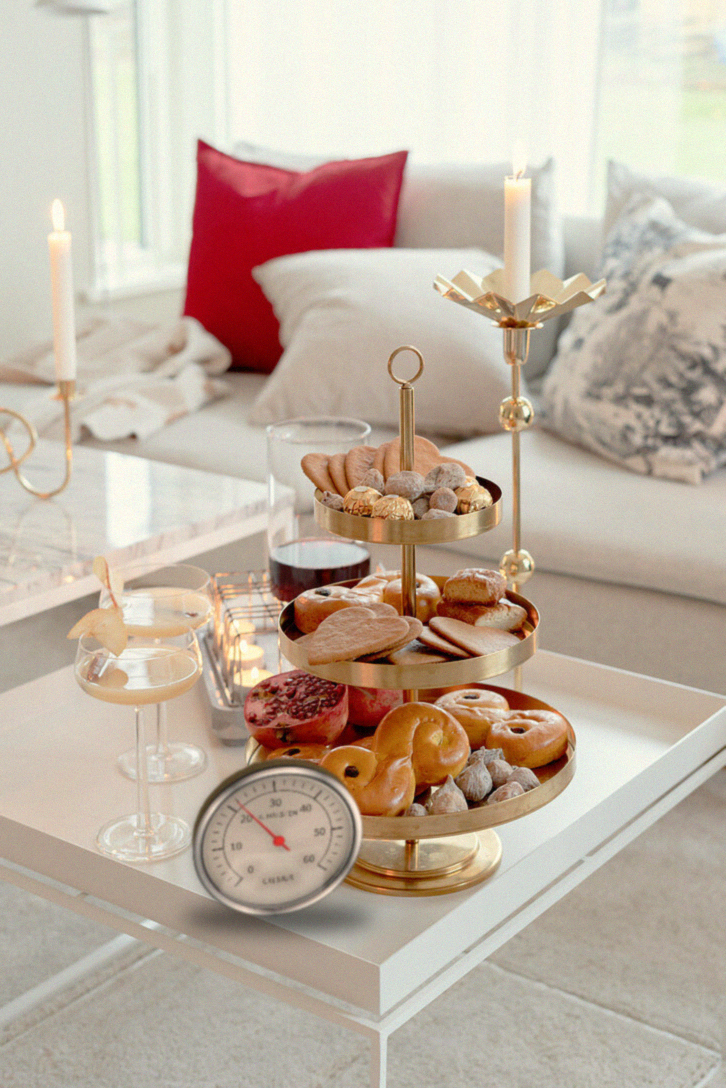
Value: 22
